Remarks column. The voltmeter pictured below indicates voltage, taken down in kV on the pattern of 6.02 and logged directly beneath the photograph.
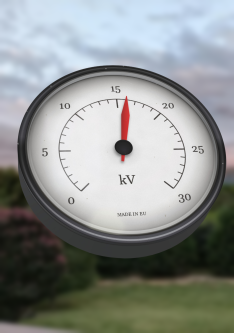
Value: 16
